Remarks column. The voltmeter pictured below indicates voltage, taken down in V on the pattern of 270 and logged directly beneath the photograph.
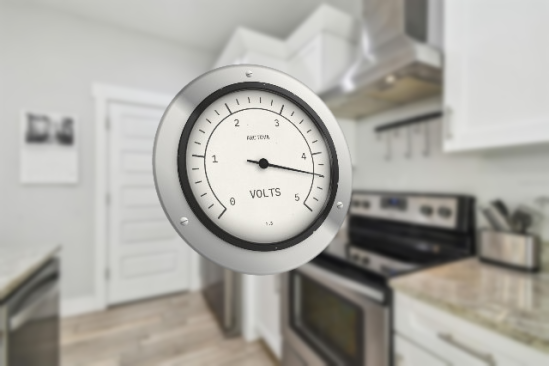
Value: 4.4
